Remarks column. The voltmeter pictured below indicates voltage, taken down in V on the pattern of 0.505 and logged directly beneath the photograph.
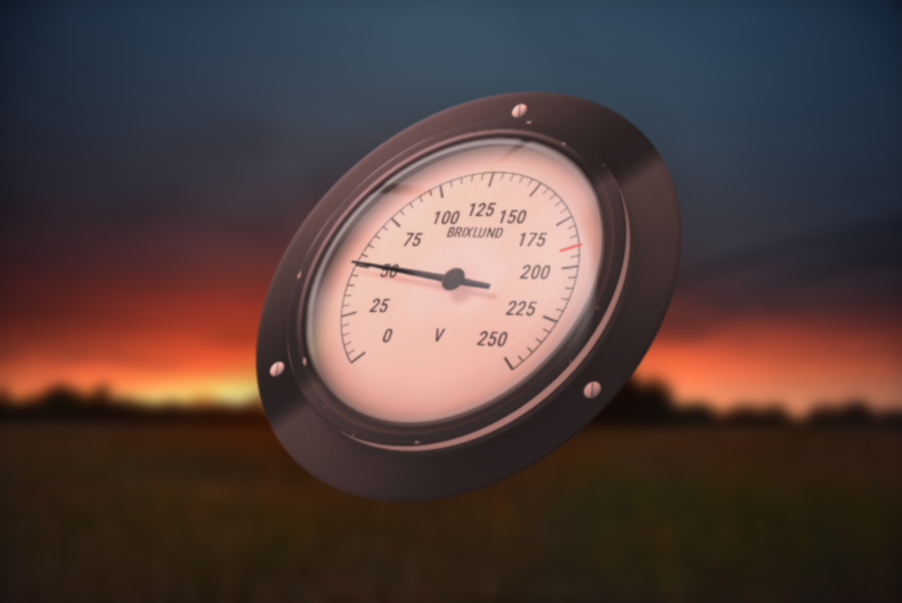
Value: 50
